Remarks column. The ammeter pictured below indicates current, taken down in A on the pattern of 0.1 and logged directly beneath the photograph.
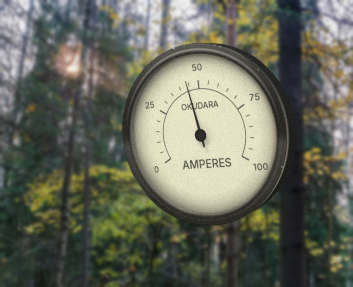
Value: 45
